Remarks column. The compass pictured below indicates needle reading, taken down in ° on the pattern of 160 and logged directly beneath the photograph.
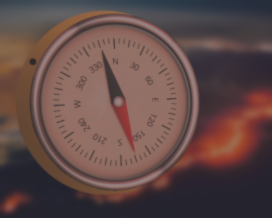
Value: 165
